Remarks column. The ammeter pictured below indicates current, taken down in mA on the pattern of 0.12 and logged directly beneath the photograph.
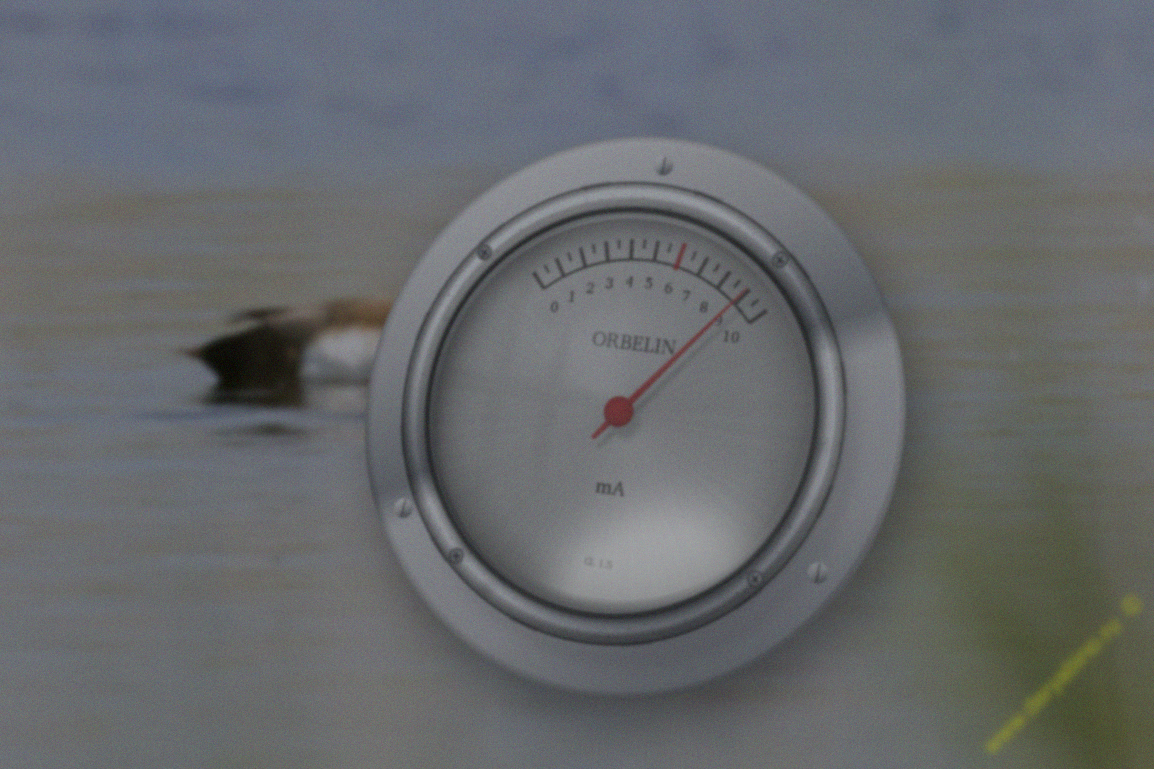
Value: 9
